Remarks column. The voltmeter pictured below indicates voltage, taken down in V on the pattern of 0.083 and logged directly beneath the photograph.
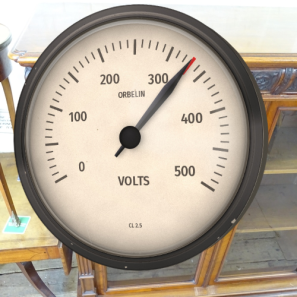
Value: 330
